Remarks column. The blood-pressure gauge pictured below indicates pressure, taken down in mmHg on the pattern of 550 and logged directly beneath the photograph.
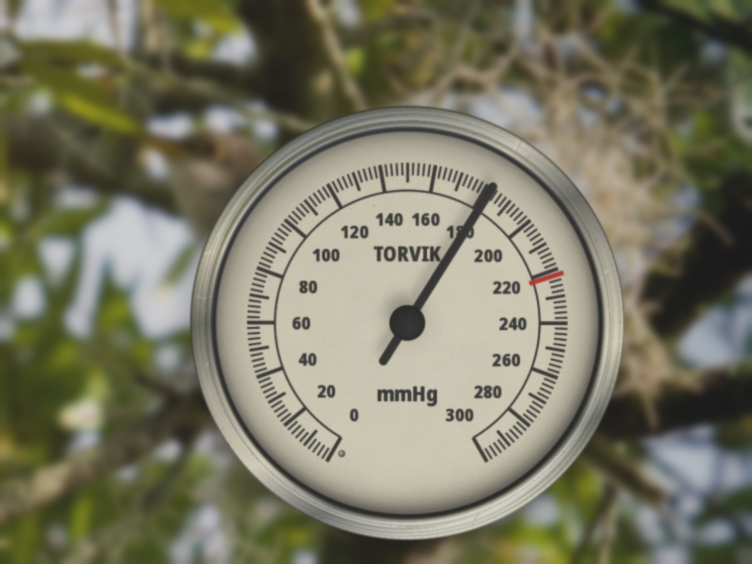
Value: 182
